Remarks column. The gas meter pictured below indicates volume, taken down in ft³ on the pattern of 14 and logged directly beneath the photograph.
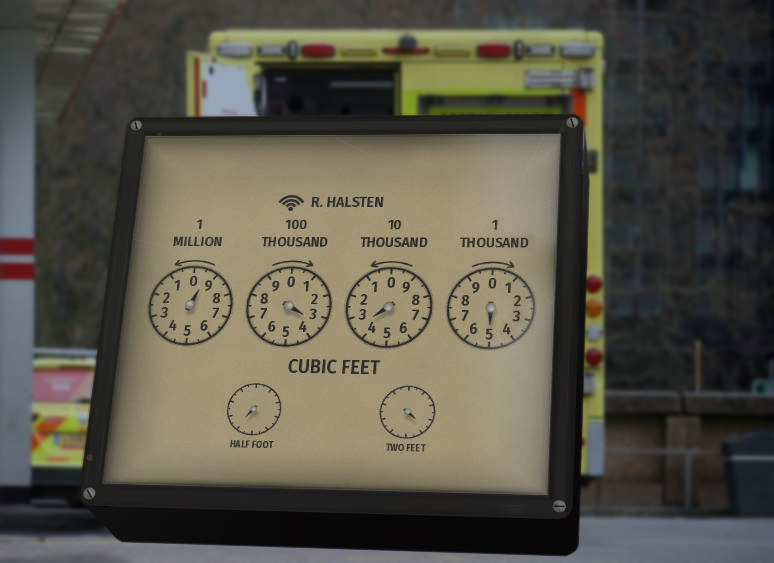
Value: 933500
